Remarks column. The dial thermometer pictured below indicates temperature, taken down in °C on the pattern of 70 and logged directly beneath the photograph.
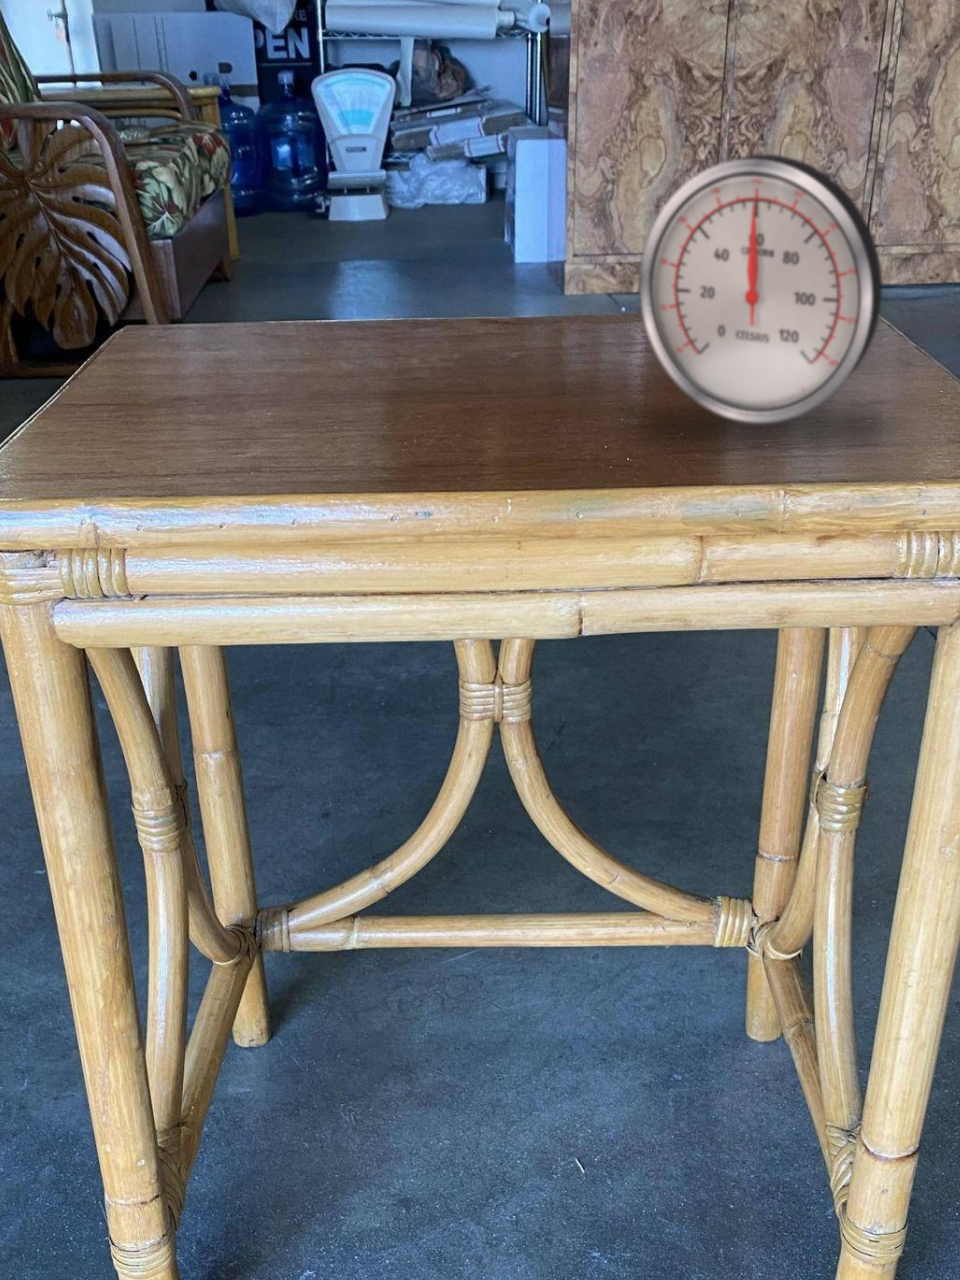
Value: 60
